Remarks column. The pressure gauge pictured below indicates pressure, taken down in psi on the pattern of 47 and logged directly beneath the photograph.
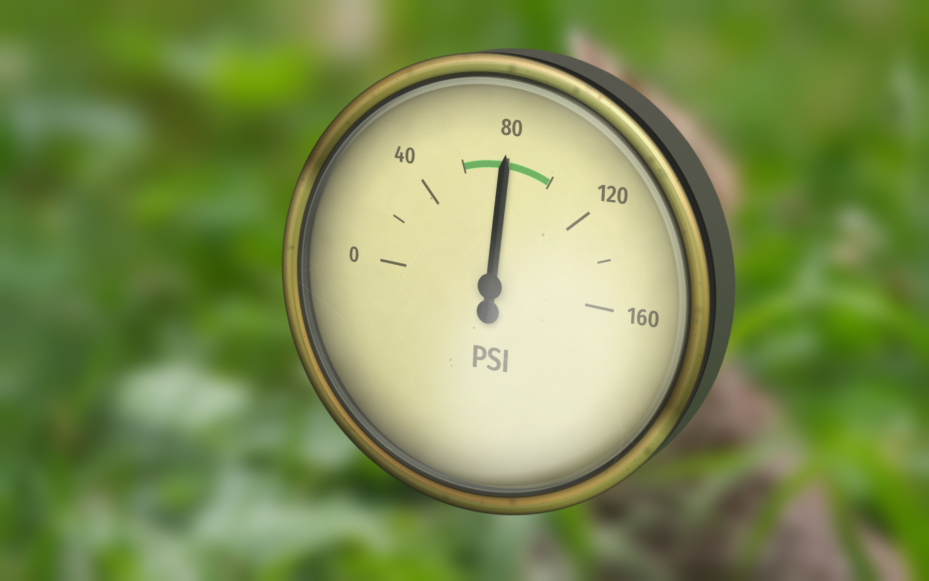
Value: 80
